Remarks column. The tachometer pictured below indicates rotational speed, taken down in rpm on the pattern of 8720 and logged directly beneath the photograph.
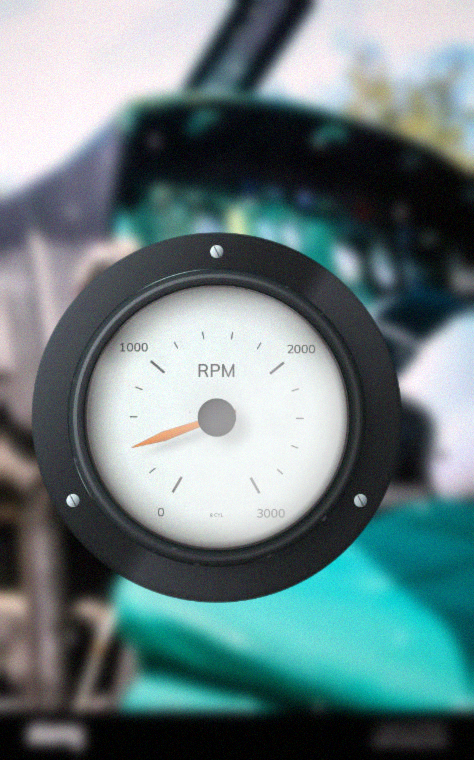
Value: 400
